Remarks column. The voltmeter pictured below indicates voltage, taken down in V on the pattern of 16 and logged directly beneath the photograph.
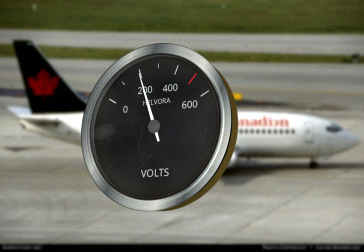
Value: 200
